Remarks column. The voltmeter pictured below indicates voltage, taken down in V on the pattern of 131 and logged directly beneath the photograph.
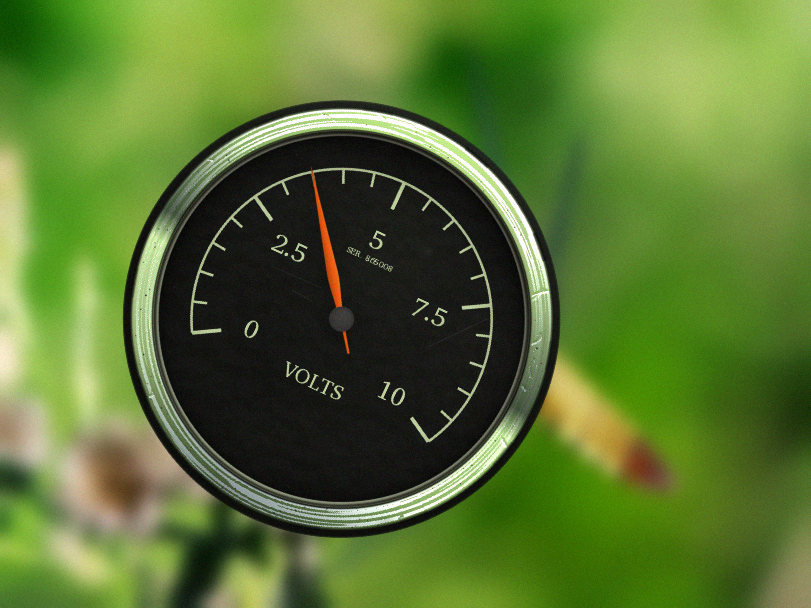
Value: 3.5
